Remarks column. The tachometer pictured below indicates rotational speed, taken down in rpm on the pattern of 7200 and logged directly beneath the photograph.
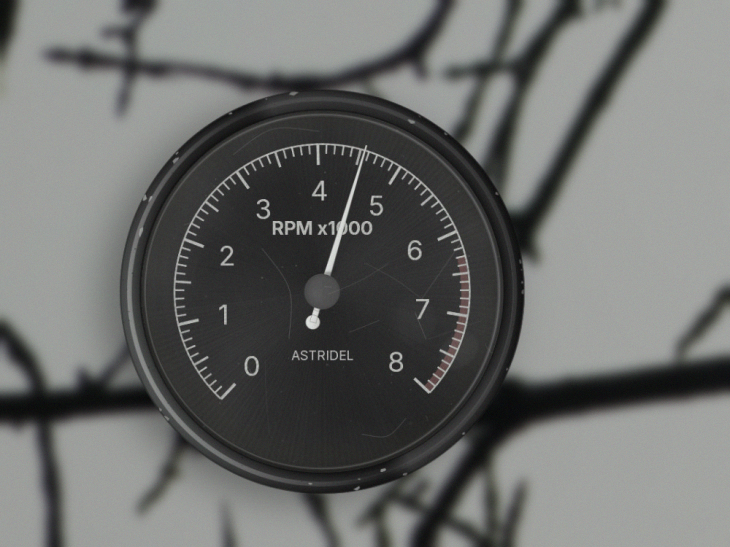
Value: 4550
